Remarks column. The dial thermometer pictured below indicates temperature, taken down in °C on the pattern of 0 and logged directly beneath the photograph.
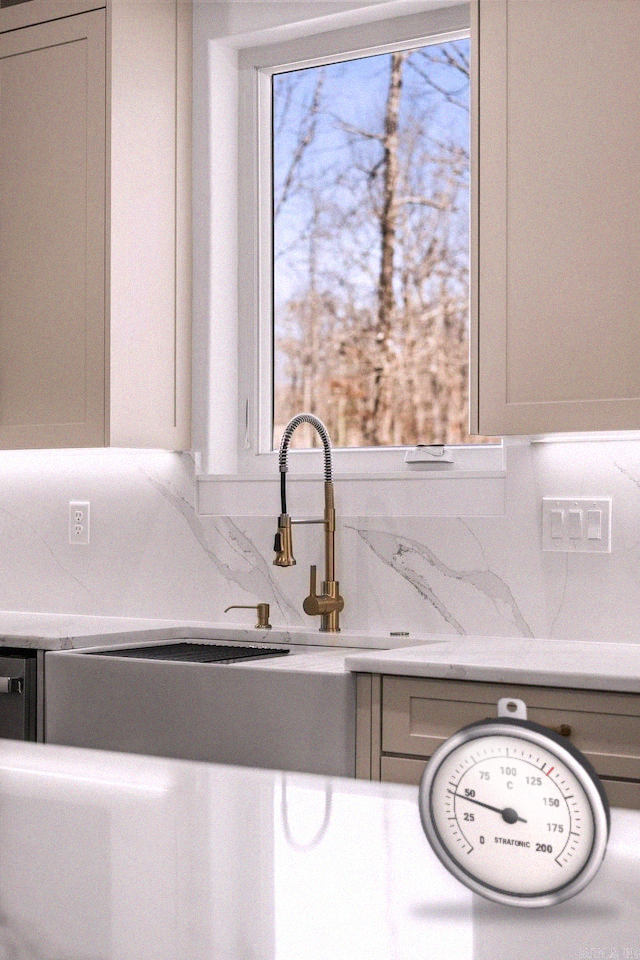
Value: 45
